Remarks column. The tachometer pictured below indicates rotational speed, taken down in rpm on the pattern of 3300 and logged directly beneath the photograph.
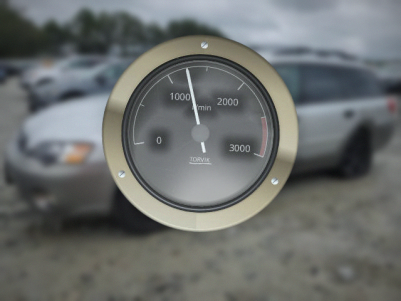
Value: 1250
